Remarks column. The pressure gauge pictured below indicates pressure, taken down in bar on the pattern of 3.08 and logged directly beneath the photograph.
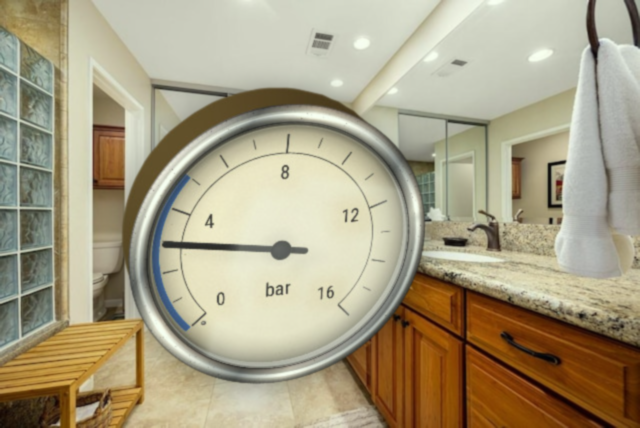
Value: 3
